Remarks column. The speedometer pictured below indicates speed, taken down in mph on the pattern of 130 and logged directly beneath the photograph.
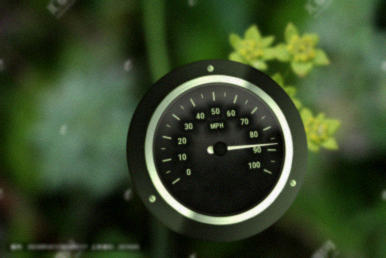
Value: 87.5
